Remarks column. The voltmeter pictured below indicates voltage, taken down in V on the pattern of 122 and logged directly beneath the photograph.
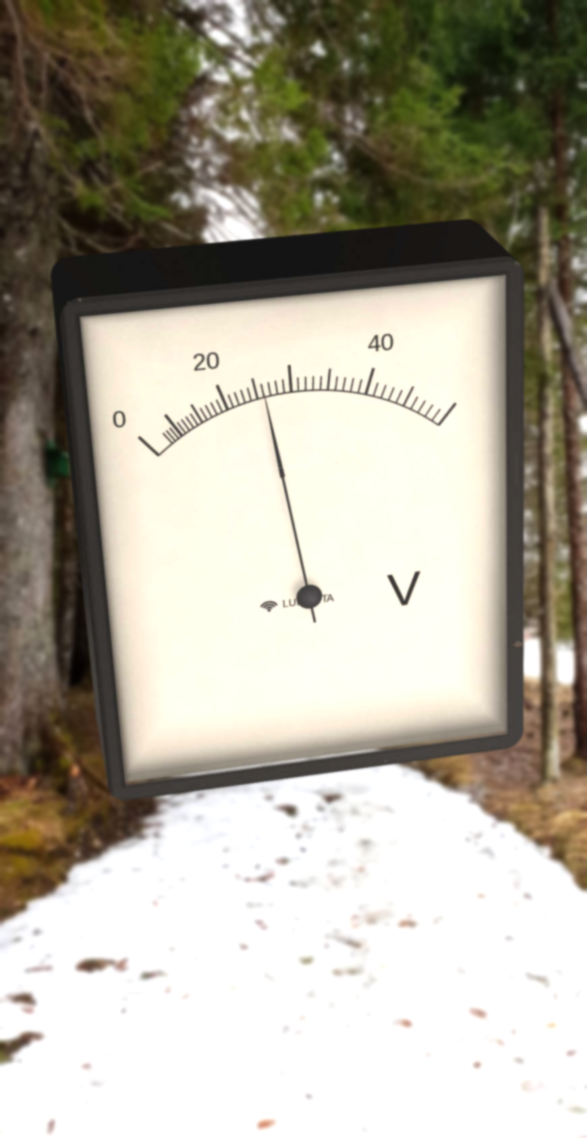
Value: 26
